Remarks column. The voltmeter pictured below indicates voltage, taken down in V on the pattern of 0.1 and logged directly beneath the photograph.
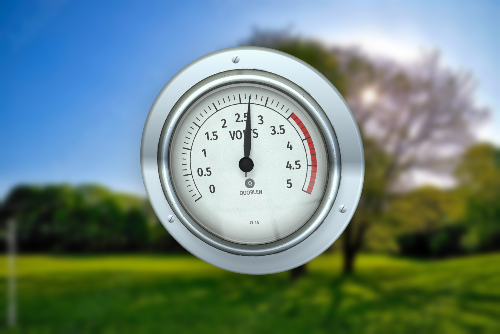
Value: 2.7
